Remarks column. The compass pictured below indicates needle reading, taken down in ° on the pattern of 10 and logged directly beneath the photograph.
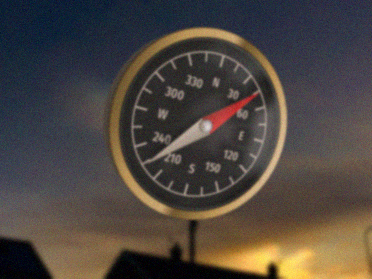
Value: 45
